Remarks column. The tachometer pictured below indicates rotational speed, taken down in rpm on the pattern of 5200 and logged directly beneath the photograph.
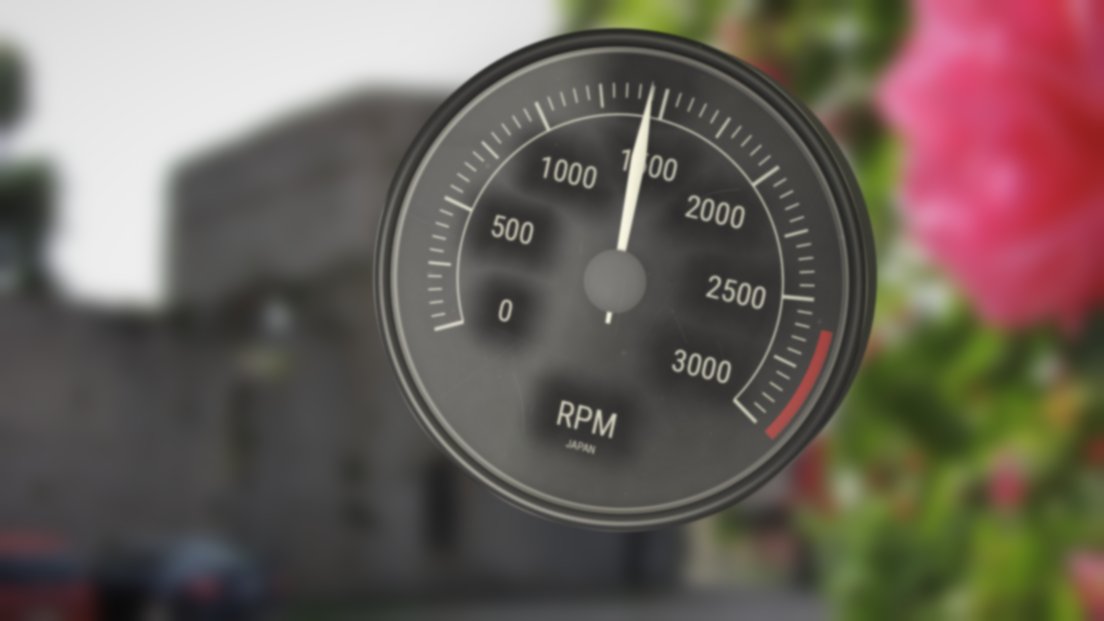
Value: 1450
